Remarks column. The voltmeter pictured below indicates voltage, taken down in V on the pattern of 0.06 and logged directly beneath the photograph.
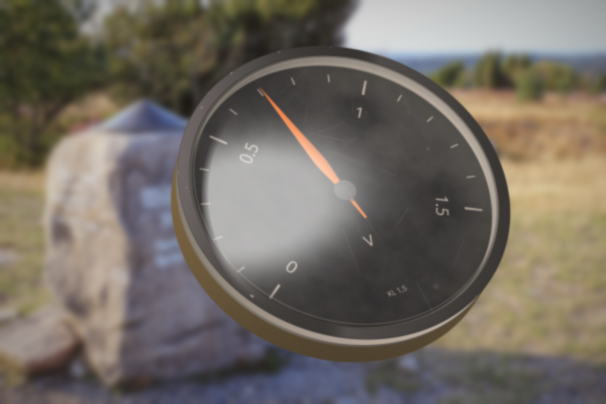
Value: 0.7
